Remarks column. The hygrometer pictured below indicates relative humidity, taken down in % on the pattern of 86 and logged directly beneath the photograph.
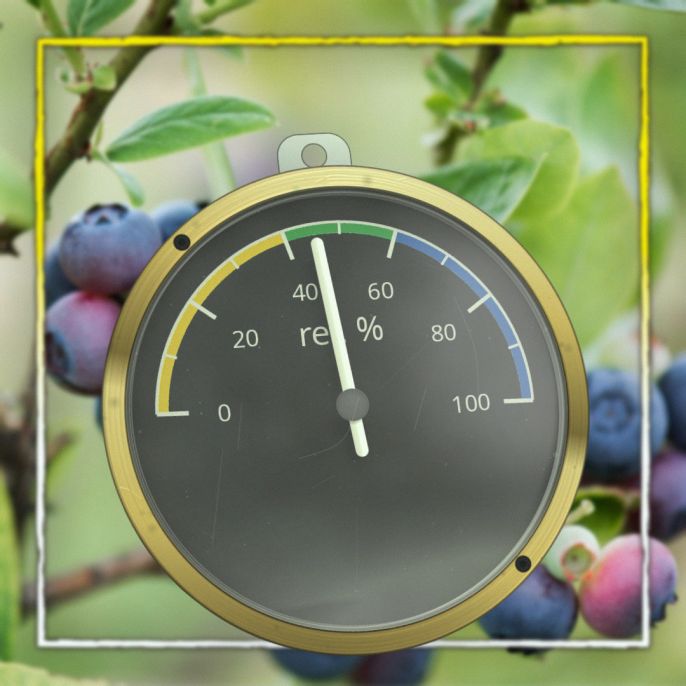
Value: 45
